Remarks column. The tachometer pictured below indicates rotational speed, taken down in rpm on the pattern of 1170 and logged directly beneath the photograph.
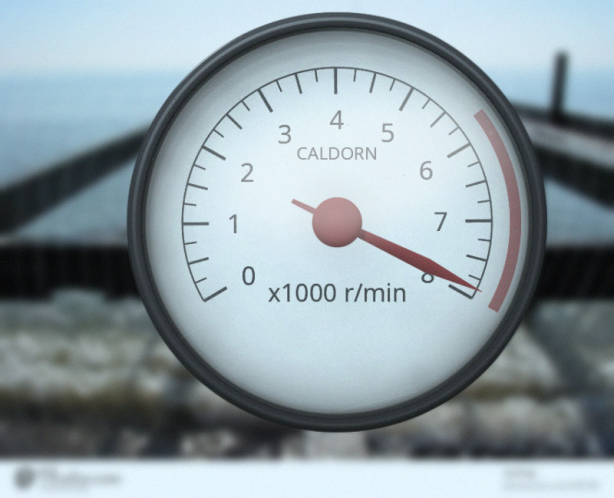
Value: 7875
